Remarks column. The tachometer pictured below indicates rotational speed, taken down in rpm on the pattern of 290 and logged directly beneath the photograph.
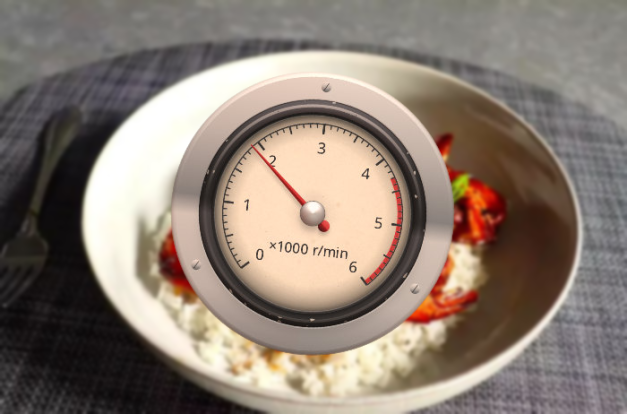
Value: 1900
